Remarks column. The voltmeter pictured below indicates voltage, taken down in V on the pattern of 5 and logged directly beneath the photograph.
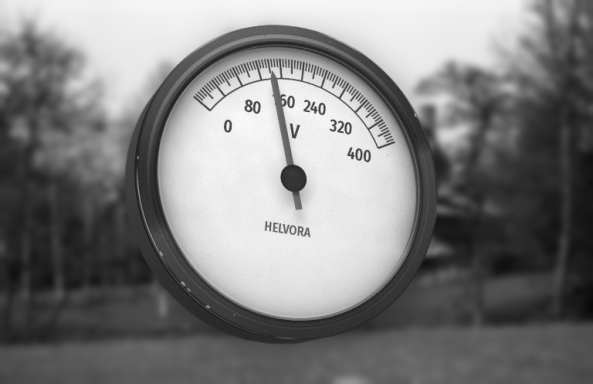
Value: 140
